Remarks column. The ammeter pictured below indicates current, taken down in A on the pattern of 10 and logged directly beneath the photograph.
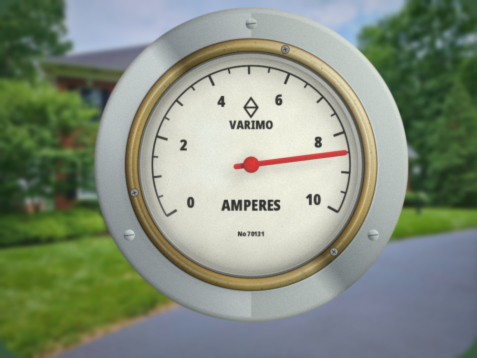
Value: 8.5
